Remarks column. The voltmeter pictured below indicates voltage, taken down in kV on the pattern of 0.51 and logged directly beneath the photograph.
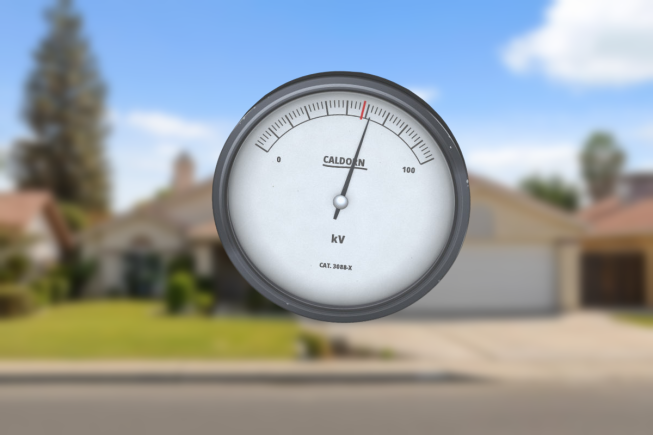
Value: 62
